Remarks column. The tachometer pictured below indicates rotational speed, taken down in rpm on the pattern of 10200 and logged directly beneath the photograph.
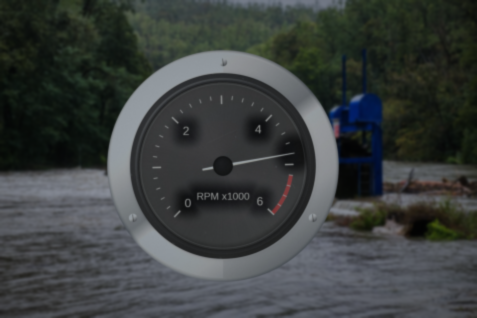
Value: 4800
